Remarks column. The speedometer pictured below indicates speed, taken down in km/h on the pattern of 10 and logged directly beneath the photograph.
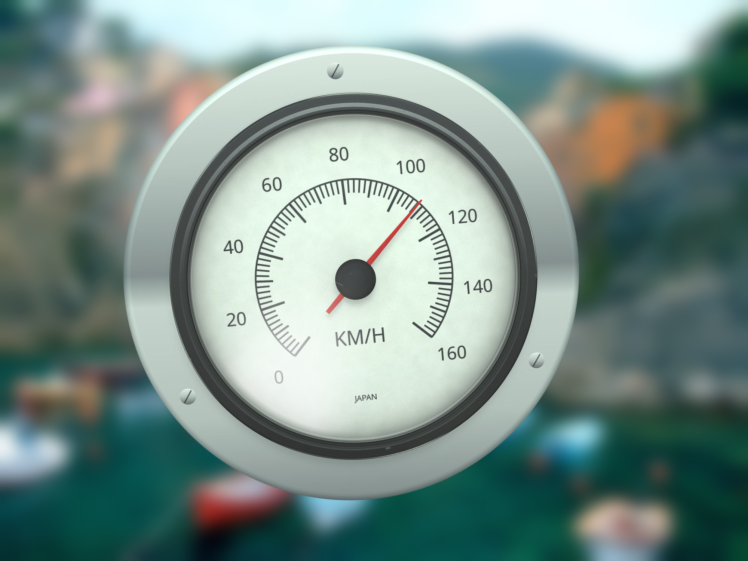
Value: 108
